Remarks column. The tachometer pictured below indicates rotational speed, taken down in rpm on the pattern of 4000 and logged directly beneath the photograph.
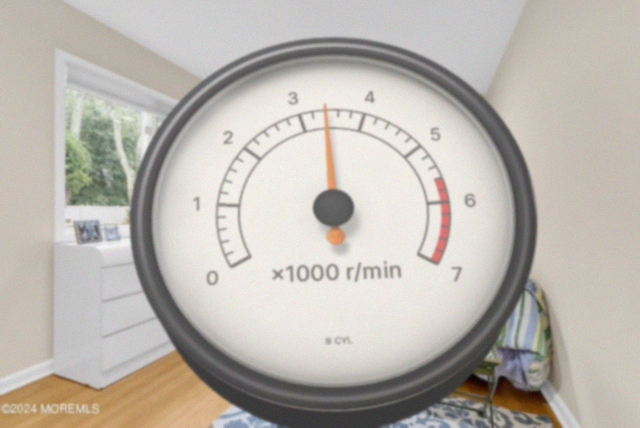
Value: 3400
